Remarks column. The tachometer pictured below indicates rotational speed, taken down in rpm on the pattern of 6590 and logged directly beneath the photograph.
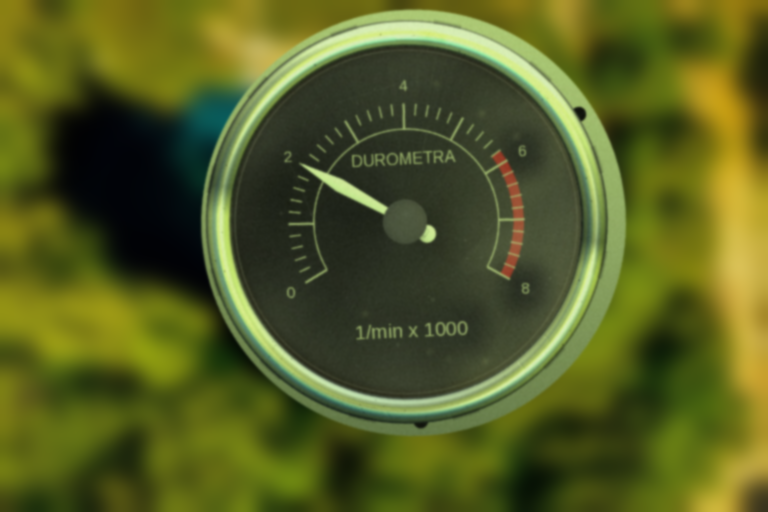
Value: 2000
